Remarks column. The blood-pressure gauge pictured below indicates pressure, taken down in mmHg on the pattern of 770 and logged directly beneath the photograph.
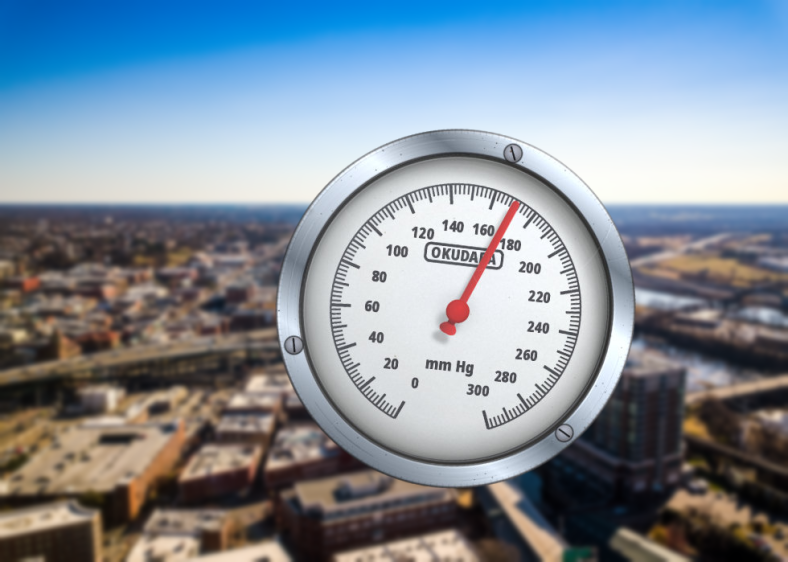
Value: 170
